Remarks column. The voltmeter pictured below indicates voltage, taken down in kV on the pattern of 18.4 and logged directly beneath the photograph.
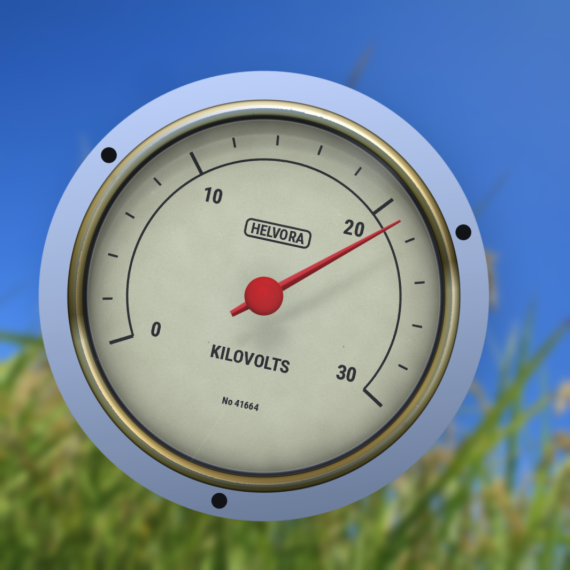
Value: 21
